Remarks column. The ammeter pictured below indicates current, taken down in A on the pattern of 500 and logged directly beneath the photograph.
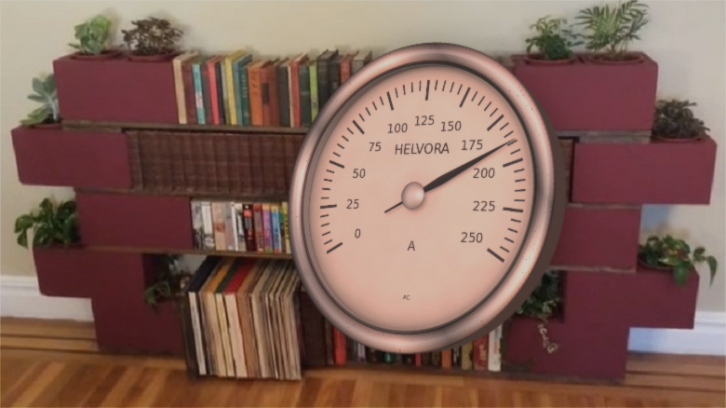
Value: 190
